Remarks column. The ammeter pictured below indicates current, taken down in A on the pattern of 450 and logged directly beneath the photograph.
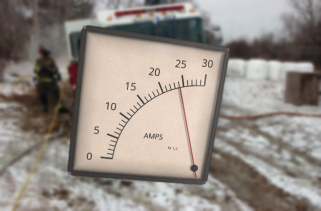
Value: 24
